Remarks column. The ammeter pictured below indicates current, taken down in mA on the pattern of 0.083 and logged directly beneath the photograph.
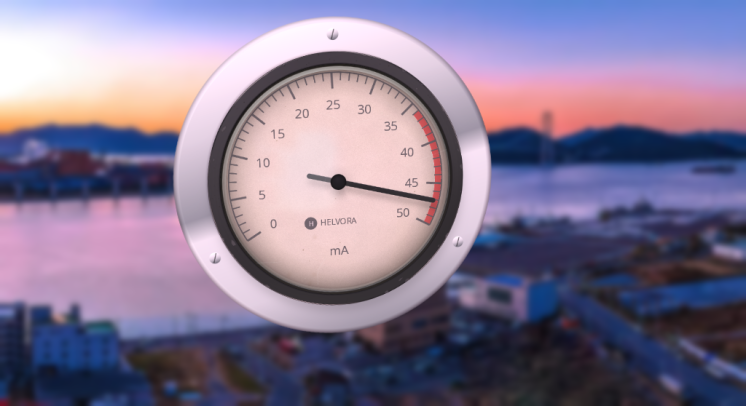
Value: 47
